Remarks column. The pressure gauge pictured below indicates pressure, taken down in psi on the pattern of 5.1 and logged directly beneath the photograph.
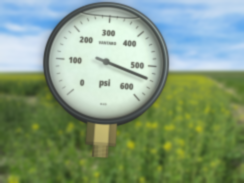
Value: 540
